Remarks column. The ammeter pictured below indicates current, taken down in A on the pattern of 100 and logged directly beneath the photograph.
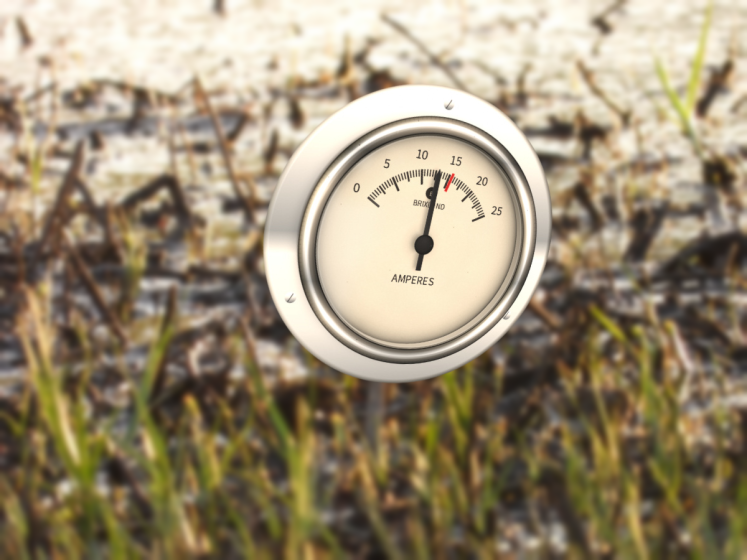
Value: 12.5
